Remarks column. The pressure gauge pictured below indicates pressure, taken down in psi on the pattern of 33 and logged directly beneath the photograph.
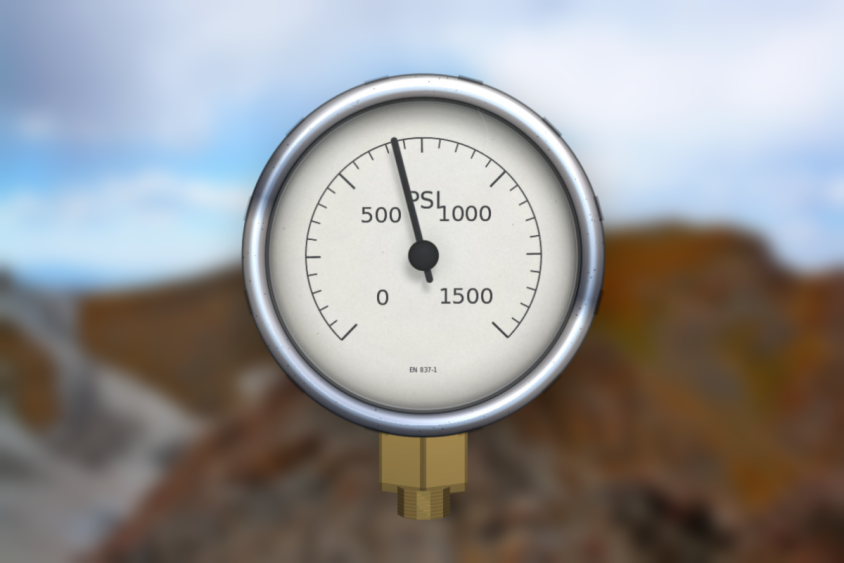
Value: 675
